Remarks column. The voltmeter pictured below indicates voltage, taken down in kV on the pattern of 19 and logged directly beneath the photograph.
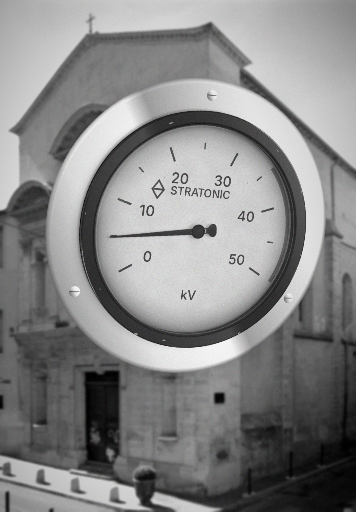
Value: 5
